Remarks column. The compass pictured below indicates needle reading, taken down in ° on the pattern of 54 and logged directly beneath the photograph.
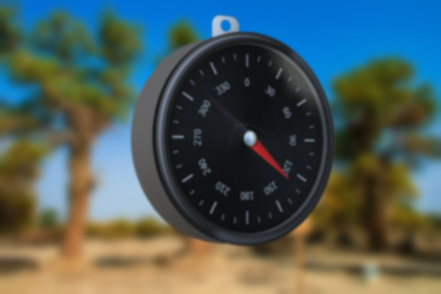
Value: 130
